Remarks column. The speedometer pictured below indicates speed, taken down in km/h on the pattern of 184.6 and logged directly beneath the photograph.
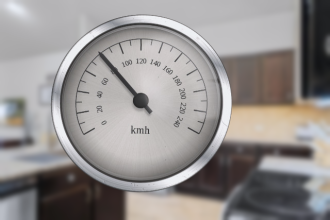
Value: 80
